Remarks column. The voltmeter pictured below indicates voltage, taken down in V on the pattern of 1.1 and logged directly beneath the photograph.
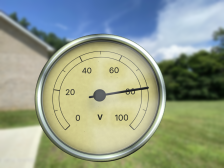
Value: 80
